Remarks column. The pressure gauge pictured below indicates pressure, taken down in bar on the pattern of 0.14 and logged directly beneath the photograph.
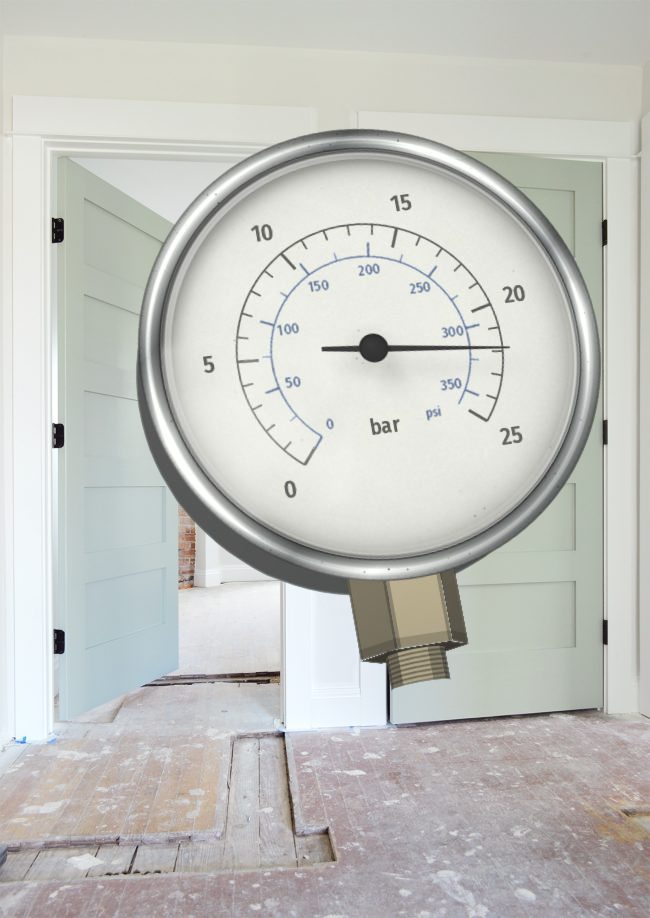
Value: 22
